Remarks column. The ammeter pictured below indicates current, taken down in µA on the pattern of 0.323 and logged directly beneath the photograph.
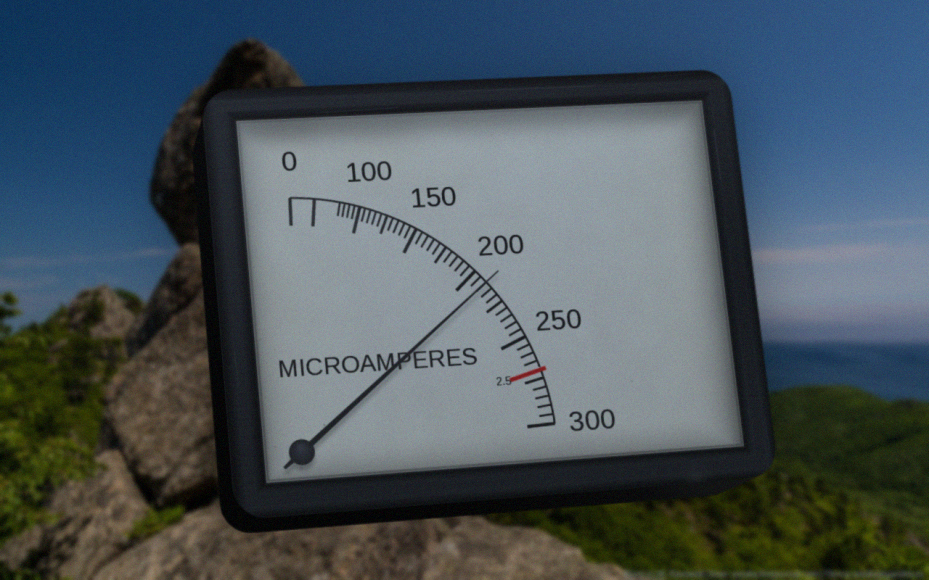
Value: 210
